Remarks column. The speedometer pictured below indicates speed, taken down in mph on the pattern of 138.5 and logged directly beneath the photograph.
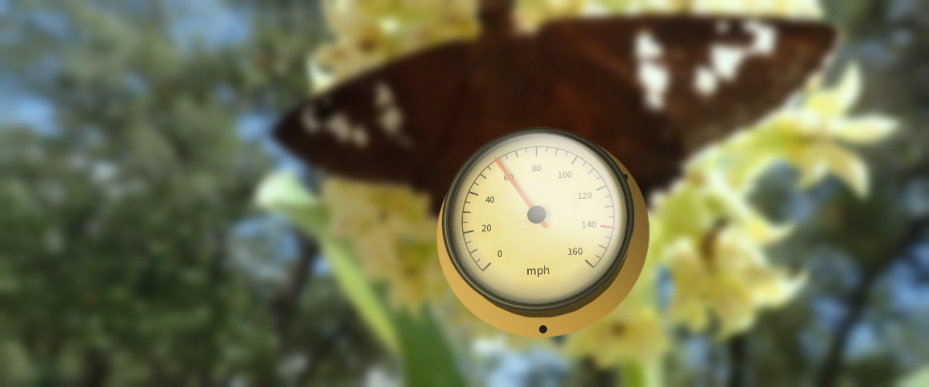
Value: 60
